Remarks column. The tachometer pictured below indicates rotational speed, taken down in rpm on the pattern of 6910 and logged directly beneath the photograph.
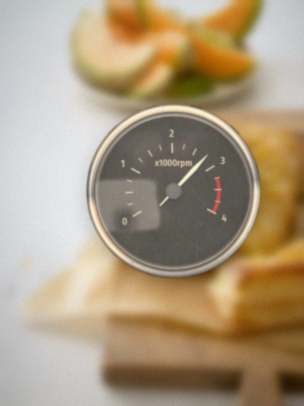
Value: 2750
